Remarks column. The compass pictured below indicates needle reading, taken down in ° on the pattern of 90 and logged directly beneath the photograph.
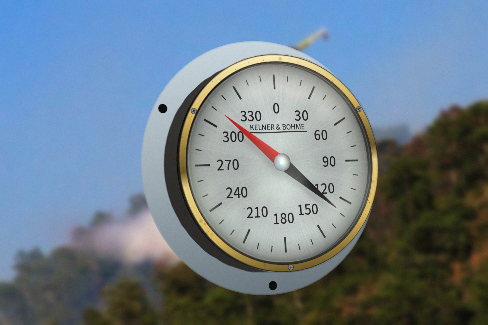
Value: 310
